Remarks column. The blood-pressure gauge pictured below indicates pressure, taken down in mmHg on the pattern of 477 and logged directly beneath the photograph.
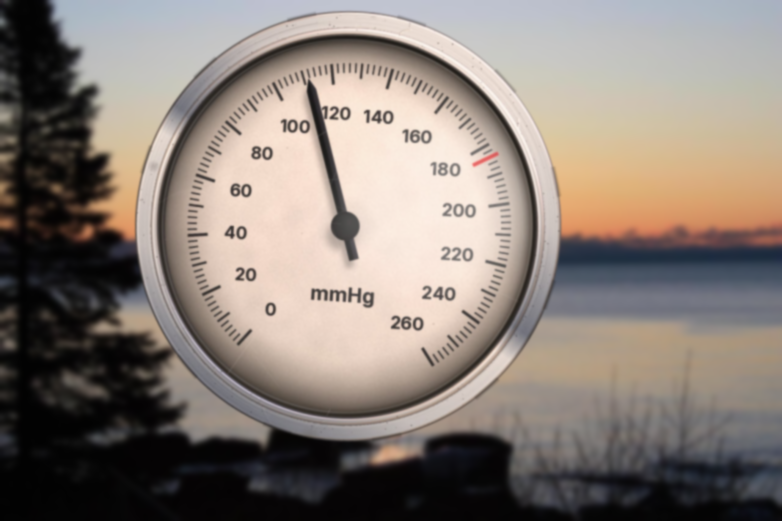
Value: 112
